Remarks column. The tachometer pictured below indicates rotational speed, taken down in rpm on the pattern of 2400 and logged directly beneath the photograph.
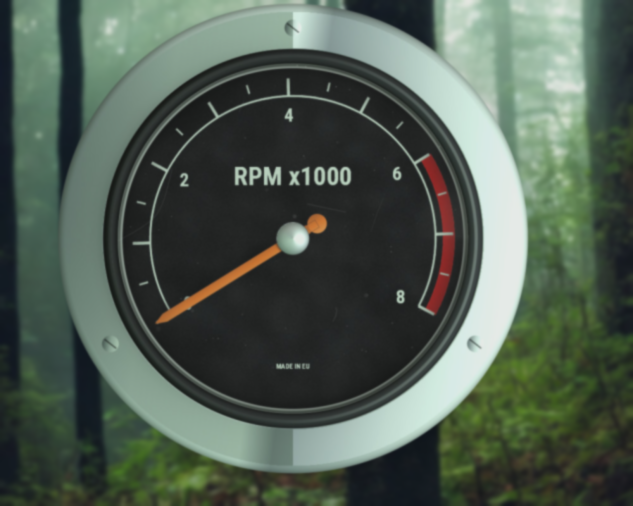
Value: 0
